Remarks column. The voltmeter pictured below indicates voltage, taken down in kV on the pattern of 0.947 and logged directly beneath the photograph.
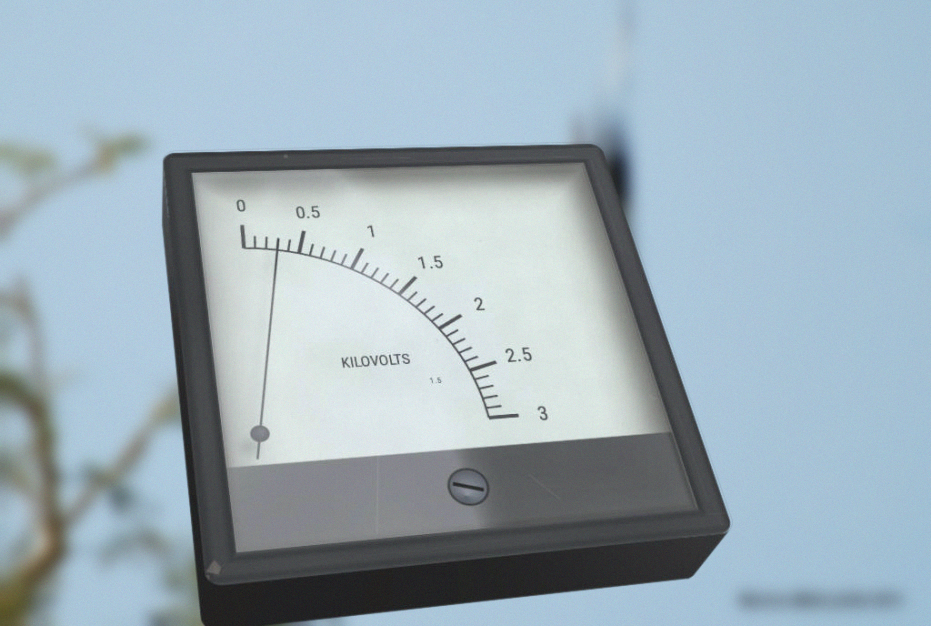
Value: 0.3
